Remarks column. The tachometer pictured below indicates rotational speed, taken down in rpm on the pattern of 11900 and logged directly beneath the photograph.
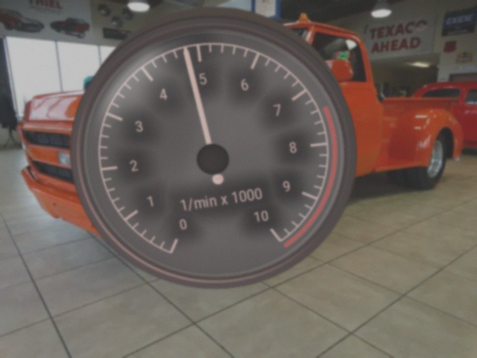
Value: 4800
